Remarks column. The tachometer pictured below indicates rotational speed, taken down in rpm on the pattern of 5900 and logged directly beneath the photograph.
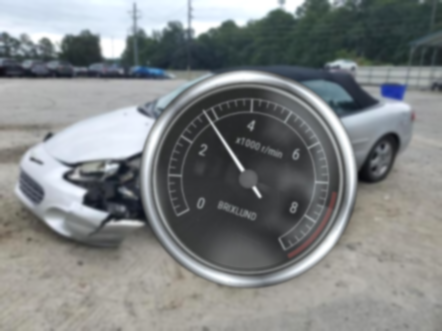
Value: 2800
